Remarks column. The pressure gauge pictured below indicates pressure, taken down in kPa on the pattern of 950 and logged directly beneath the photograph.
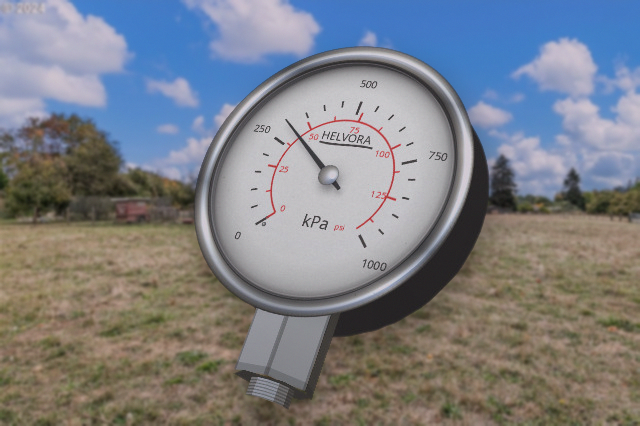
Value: 300
